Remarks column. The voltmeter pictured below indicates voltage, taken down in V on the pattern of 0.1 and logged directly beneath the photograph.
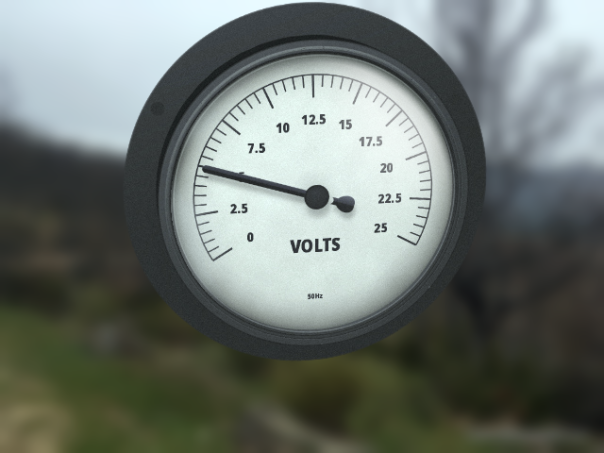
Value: 5
